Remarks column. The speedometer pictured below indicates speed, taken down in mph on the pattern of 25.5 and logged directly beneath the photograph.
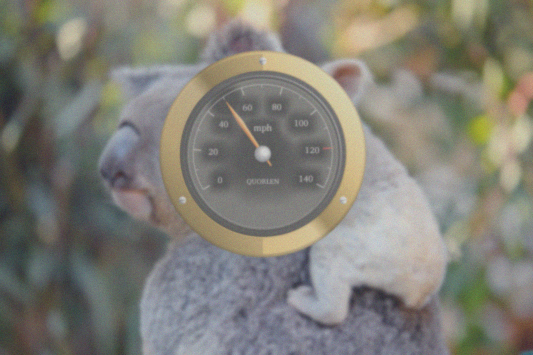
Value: 50
